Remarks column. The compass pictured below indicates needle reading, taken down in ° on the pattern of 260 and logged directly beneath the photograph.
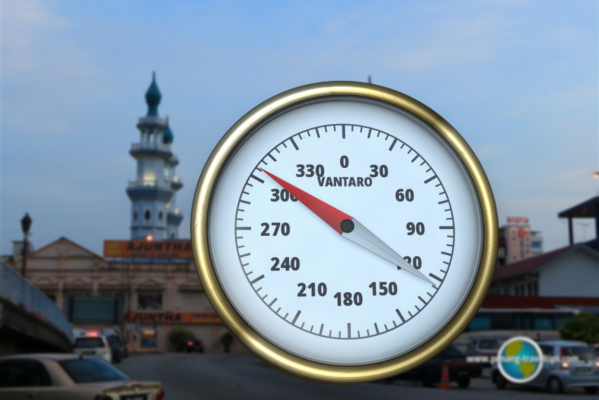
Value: 305
